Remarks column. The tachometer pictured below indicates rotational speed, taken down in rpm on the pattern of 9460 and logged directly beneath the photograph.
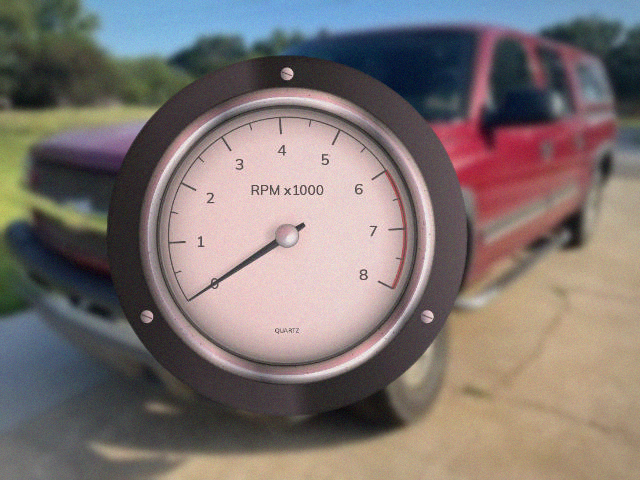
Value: 0
